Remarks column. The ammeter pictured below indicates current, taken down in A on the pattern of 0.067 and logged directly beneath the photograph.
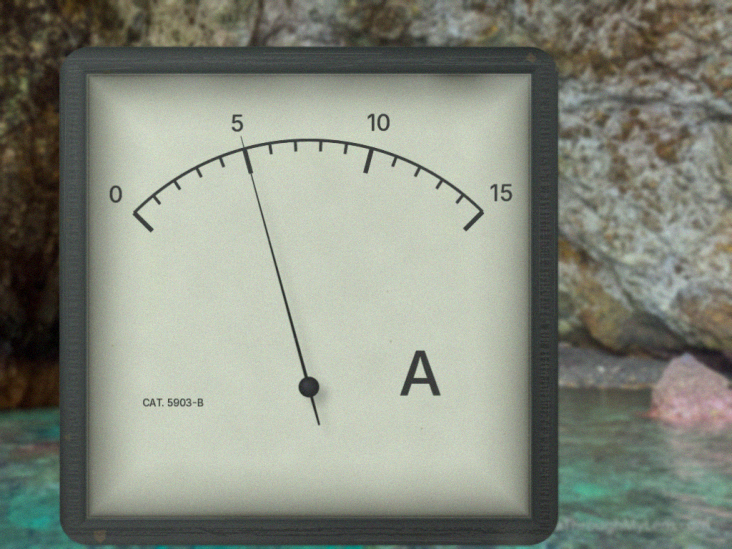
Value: 5
